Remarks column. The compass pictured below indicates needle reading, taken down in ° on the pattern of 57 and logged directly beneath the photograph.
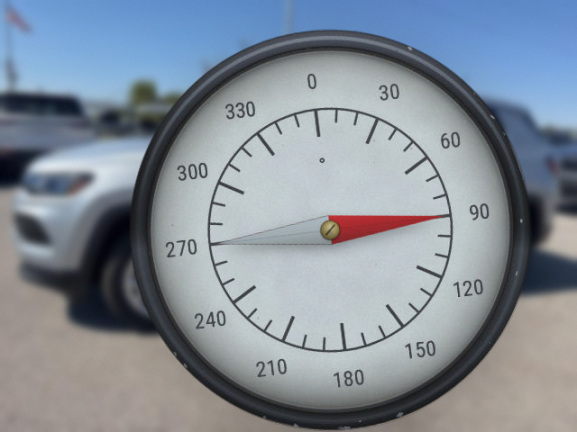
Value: 90
